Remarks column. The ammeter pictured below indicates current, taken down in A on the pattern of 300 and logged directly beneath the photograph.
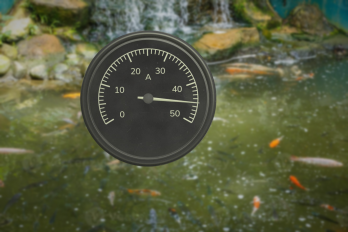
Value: 45
